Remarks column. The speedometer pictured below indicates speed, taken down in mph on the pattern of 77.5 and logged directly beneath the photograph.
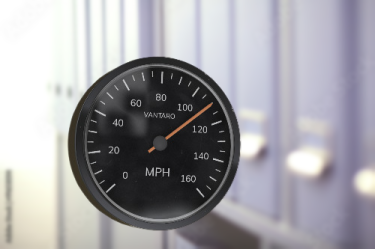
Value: 110
